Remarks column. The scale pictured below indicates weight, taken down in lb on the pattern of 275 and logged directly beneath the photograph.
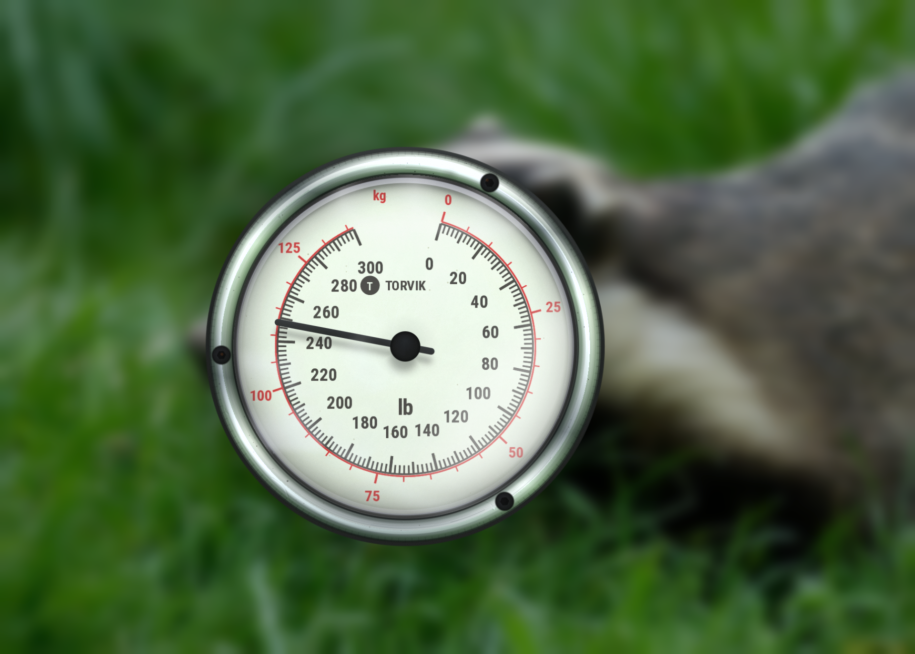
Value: 248
